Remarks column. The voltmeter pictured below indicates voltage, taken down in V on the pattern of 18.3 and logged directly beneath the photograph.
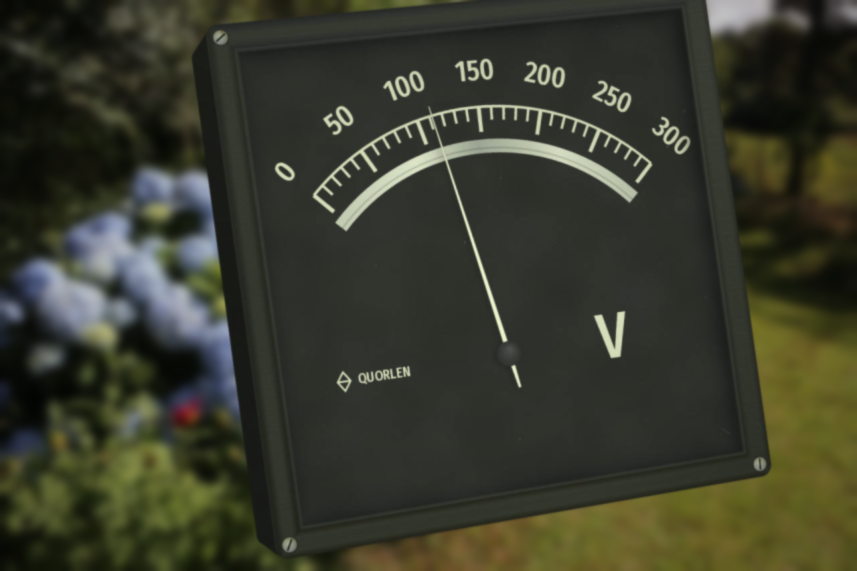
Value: 110
